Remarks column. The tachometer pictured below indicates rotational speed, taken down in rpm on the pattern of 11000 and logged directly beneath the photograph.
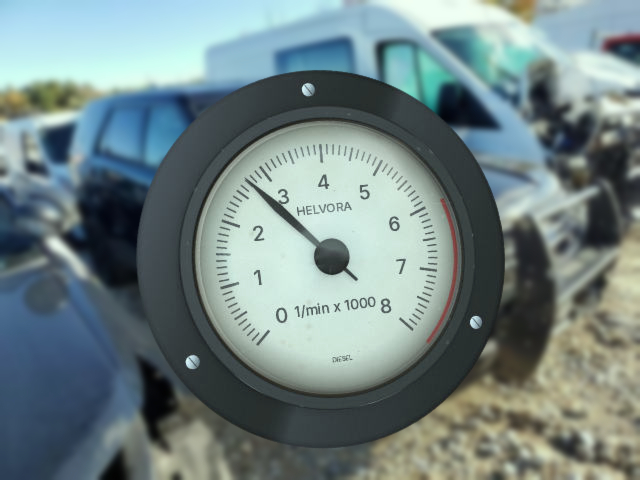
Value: 2700
